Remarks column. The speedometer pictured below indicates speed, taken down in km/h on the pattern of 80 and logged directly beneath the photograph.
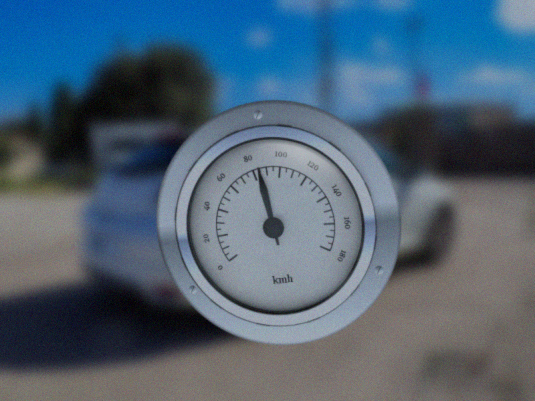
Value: 85
